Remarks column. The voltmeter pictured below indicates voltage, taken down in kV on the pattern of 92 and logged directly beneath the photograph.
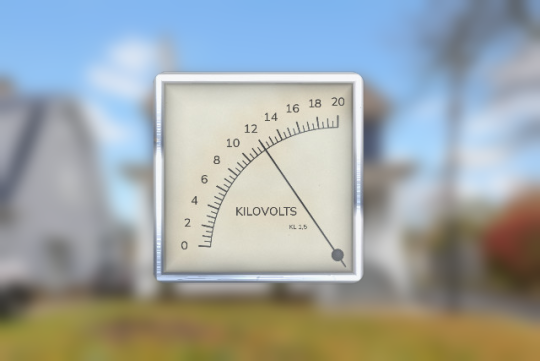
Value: 12
